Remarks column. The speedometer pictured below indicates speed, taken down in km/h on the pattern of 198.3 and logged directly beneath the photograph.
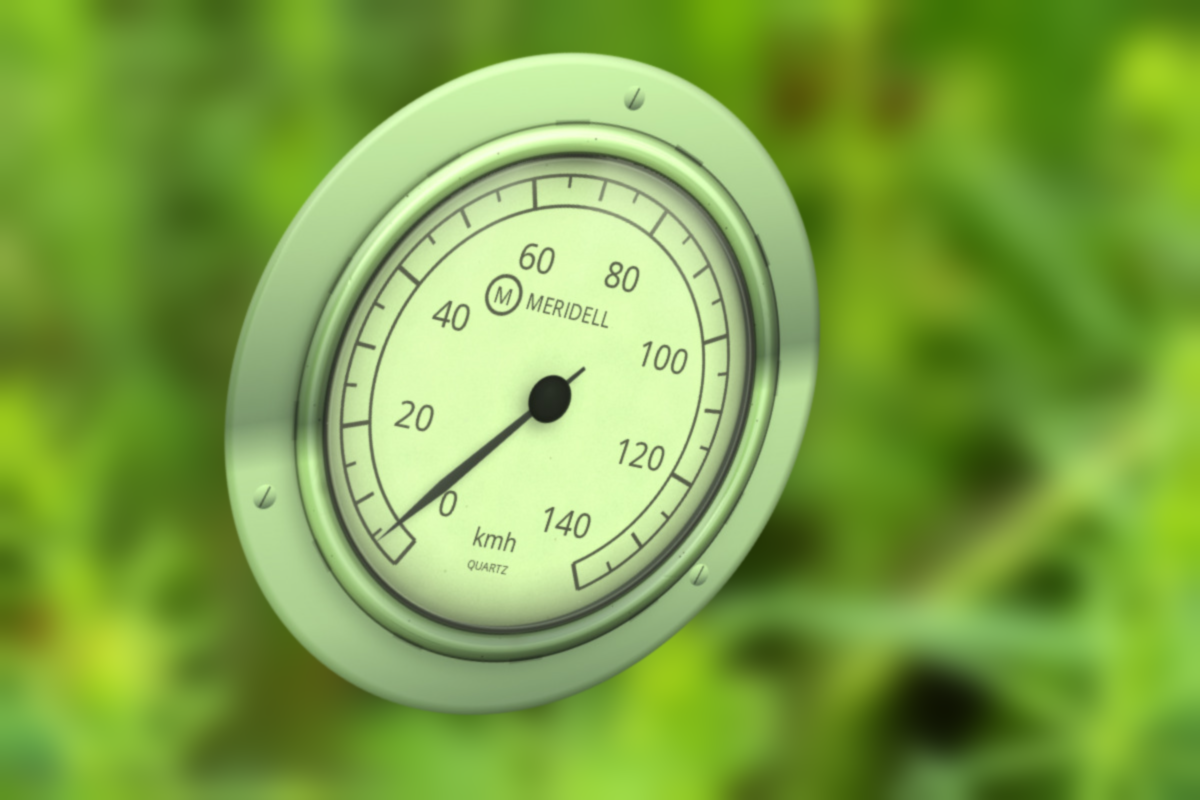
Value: 5
